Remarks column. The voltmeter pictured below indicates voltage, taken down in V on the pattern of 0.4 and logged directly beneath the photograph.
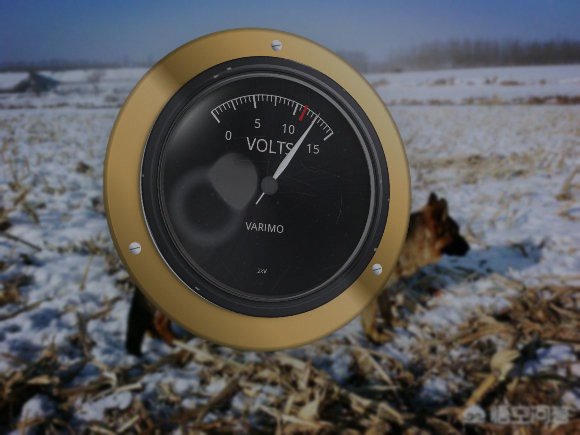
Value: 12.5
